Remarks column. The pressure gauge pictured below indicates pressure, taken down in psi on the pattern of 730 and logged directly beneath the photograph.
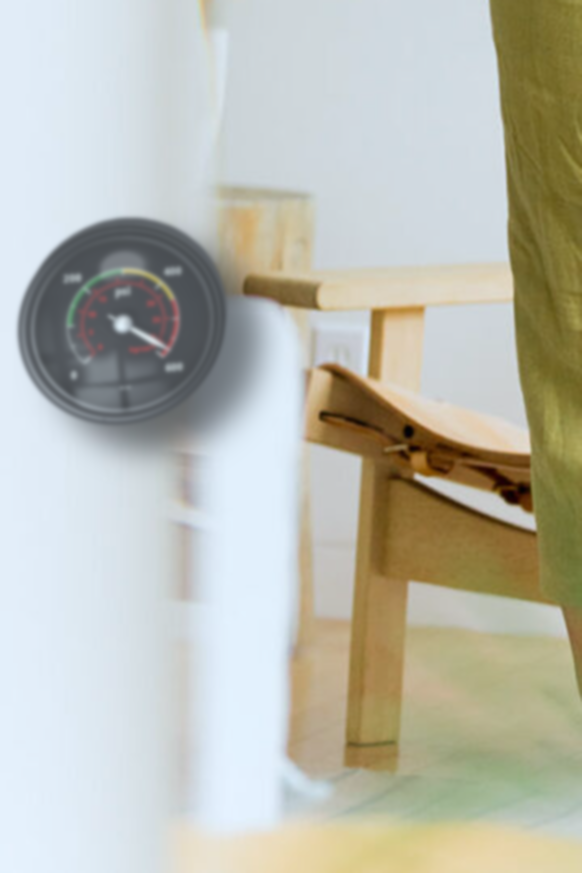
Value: 575
